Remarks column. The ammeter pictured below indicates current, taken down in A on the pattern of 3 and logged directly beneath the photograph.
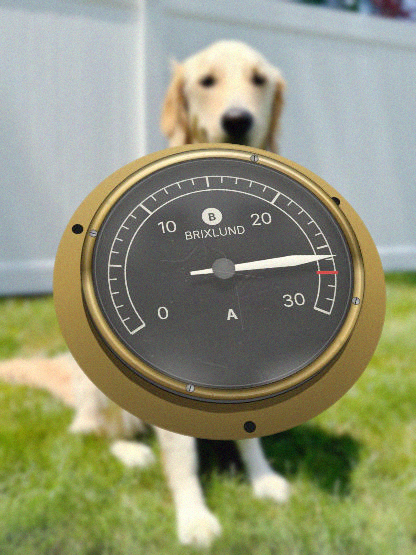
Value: 26
